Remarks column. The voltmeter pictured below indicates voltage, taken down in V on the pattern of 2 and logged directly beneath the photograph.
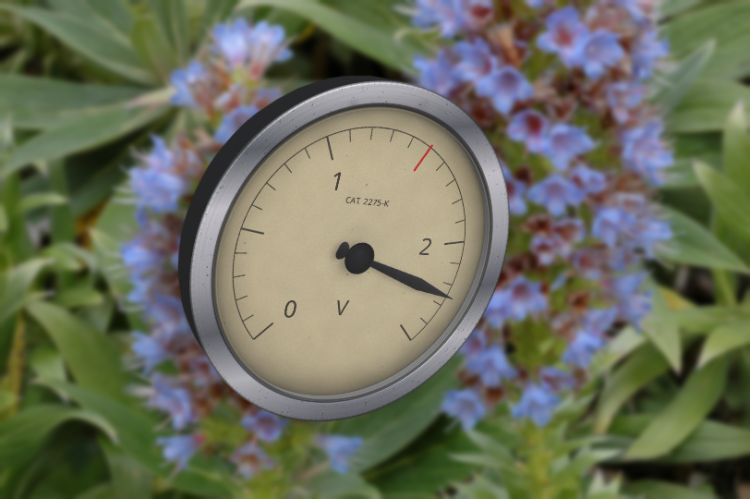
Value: 2.25
